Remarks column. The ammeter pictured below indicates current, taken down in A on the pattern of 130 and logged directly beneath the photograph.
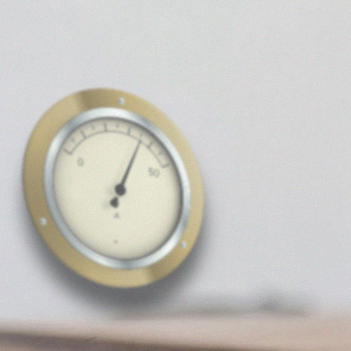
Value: 35
